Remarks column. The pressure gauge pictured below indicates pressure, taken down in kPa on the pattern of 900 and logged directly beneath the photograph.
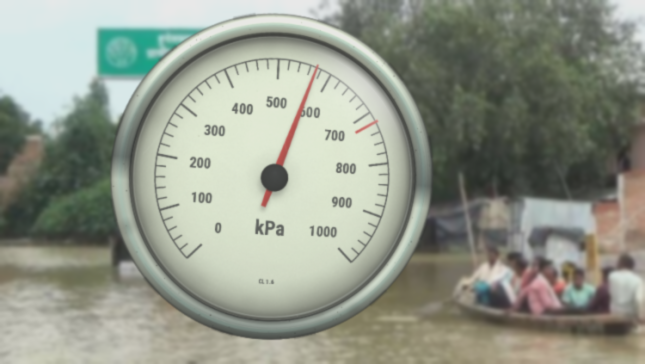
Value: 570
